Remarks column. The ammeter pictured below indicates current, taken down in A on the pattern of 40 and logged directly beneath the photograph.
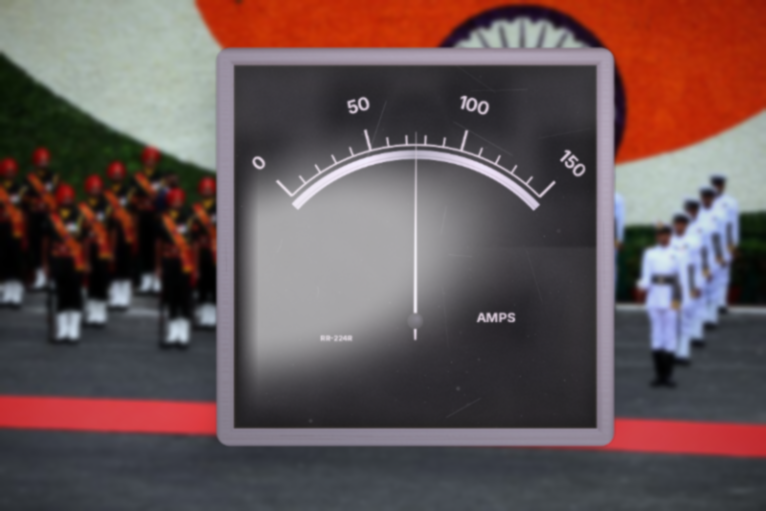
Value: 75
